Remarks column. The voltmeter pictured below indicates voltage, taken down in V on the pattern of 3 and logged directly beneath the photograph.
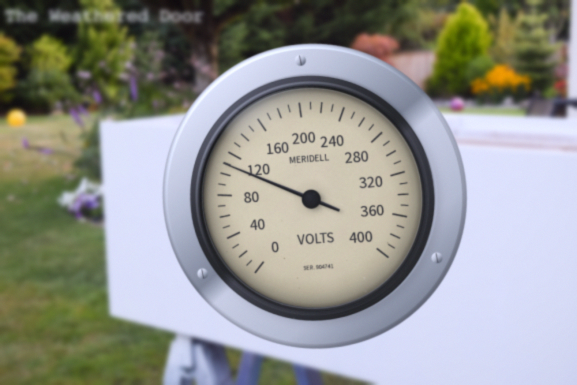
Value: 110
